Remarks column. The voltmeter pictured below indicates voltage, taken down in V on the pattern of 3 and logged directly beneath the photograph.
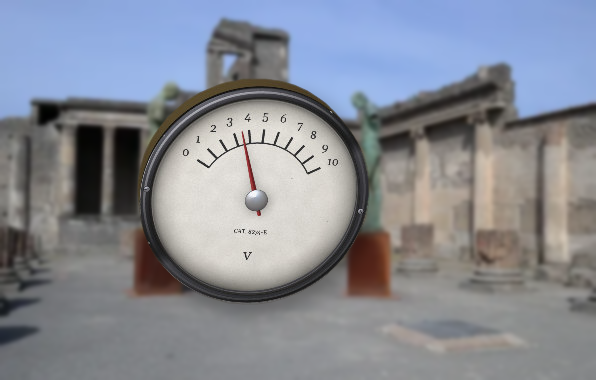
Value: 3.5
